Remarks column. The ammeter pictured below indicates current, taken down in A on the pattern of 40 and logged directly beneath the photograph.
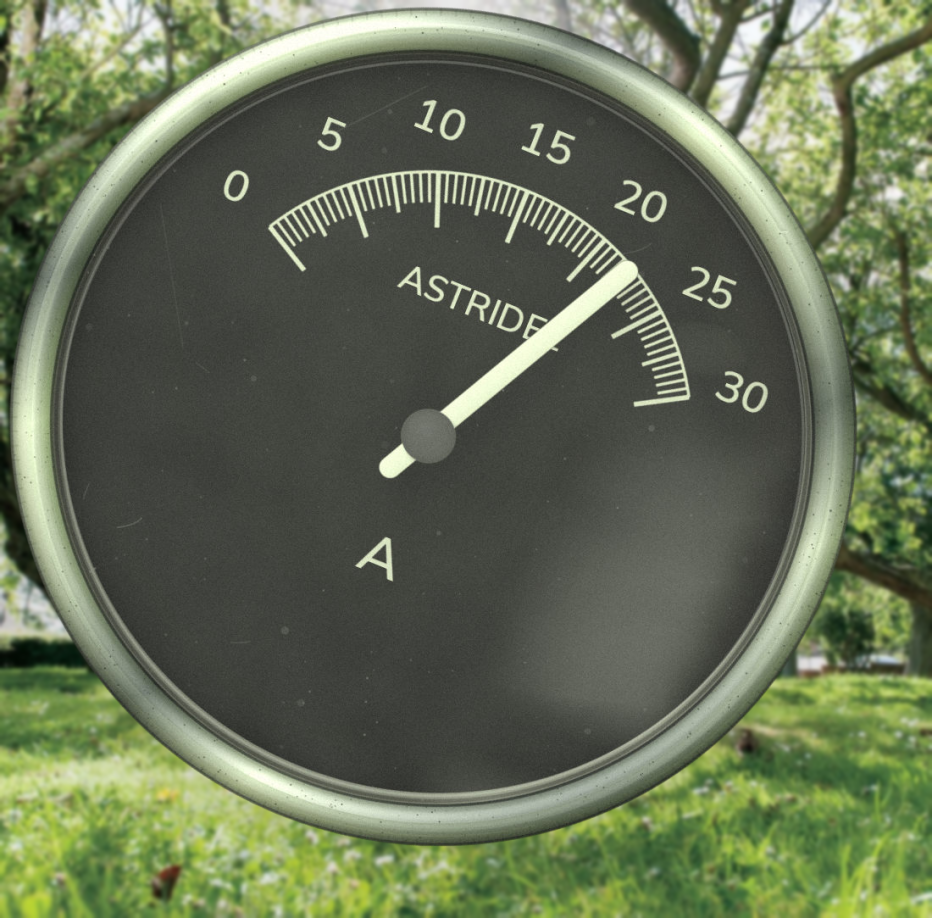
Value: 22
